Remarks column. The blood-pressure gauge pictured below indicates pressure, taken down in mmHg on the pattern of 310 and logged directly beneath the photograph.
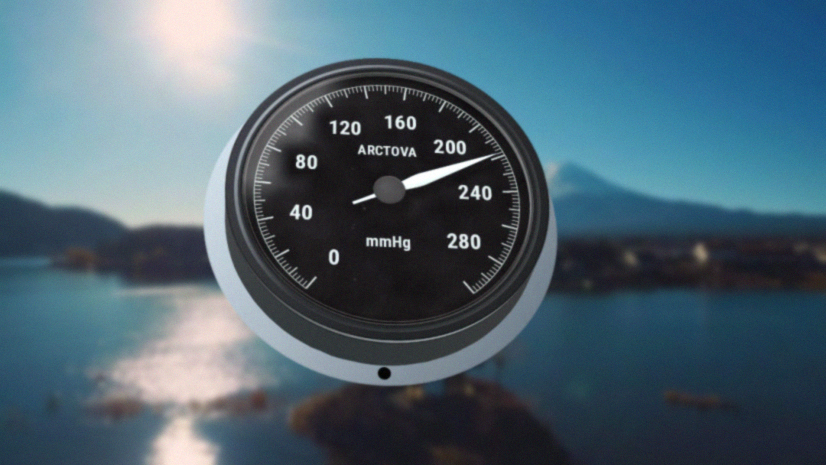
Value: 220
